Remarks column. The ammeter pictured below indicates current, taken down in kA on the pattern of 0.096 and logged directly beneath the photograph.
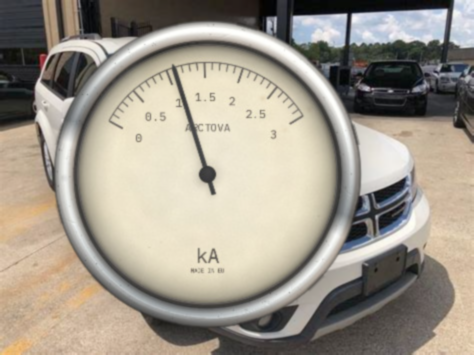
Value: 1.1
